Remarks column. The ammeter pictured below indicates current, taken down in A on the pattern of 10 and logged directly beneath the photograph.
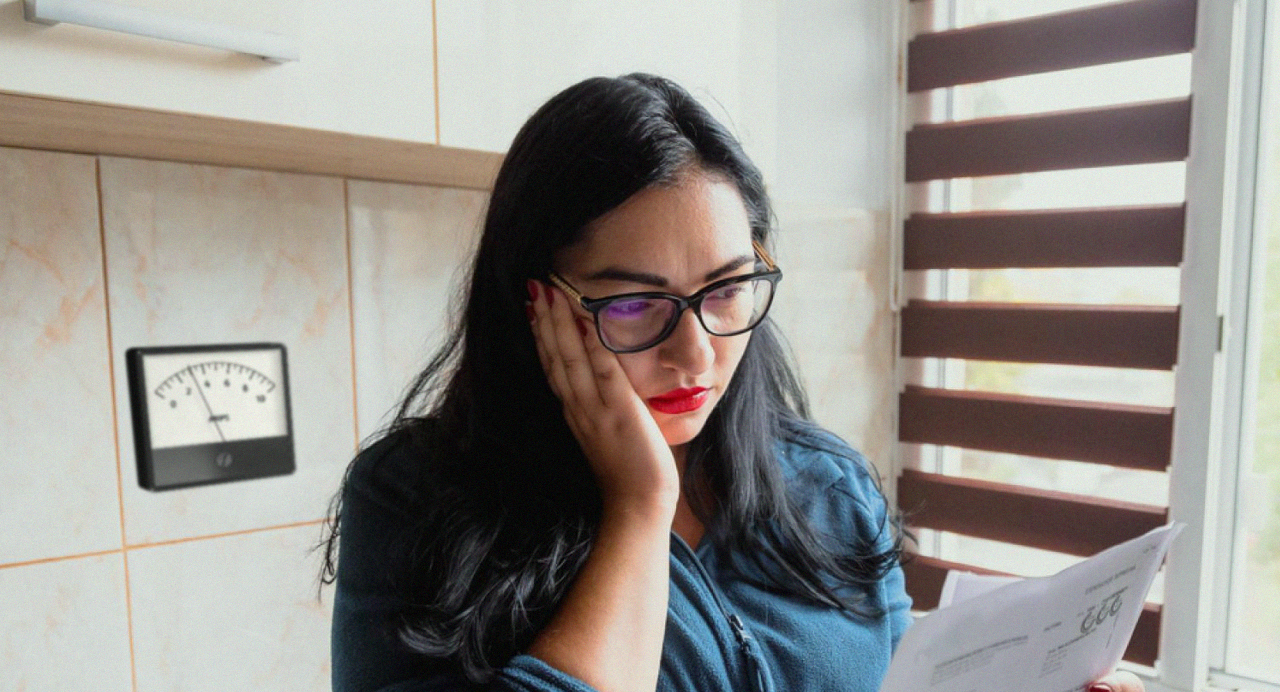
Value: 3
